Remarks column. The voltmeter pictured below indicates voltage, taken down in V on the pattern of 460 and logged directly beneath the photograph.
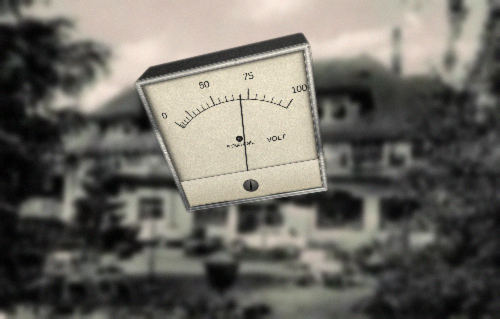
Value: 70
